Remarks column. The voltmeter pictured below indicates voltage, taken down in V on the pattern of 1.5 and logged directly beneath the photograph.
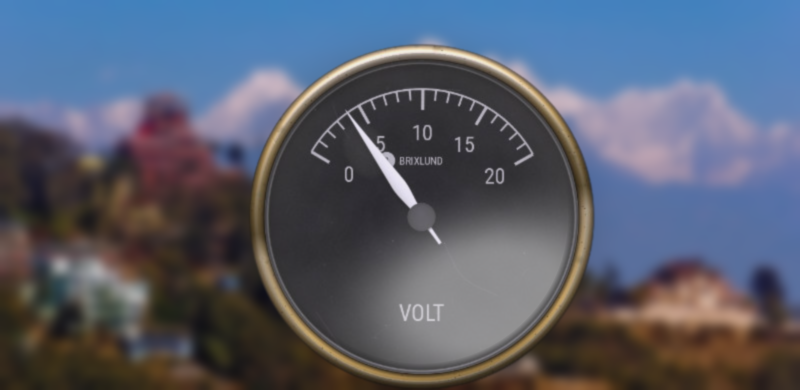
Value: 4
